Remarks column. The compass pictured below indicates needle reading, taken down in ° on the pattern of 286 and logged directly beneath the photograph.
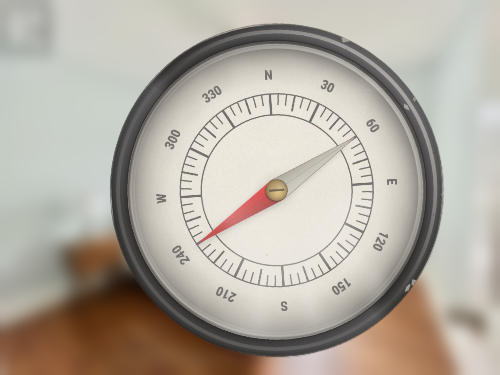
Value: 240
